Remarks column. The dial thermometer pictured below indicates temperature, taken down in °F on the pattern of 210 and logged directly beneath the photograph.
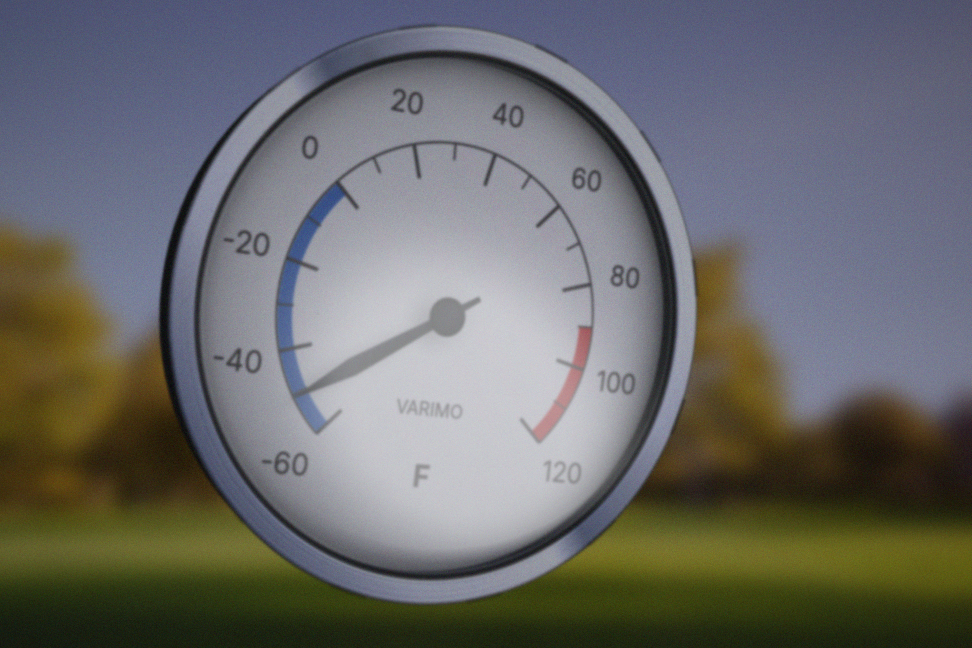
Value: -50
